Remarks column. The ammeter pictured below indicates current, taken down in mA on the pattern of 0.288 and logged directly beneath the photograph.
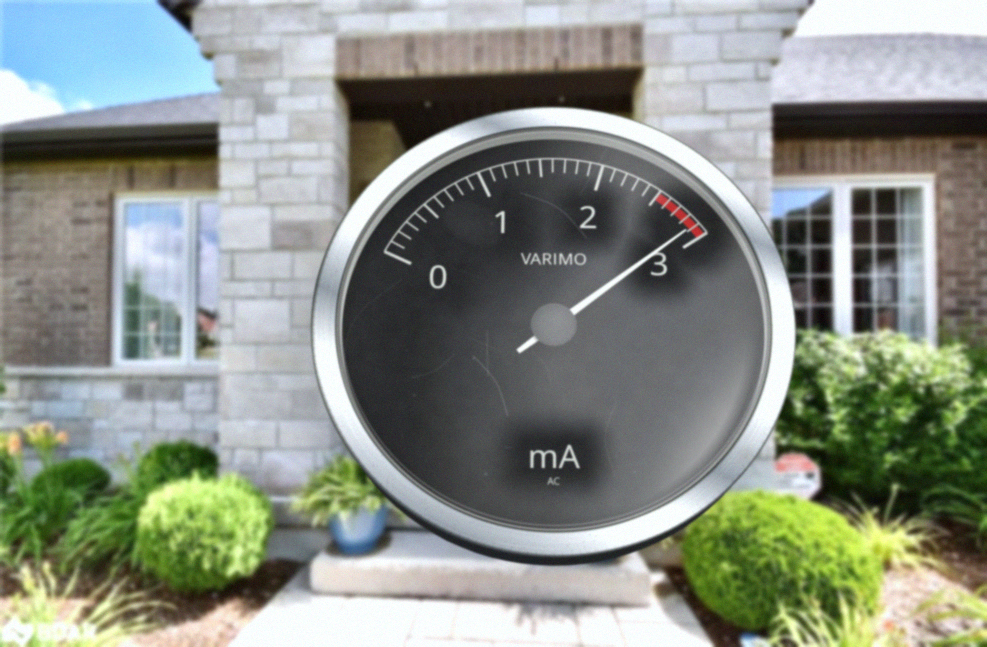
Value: 2.9
